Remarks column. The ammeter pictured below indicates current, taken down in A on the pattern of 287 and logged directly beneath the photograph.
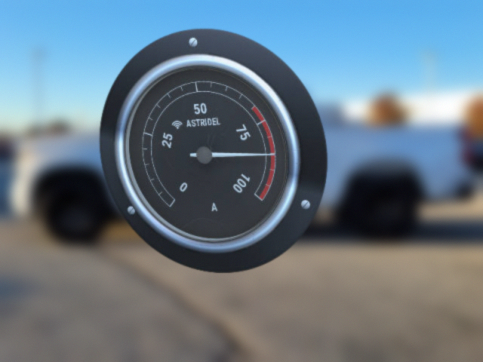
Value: 85
